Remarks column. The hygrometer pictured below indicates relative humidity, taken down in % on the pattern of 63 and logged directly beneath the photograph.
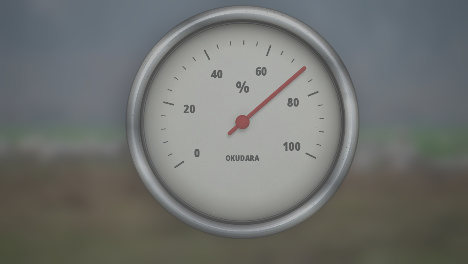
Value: 72
